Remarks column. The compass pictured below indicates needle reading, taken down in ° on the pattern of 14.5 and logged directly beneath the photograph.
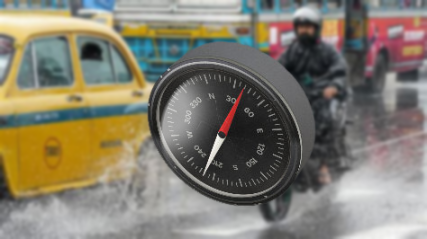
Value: 40
